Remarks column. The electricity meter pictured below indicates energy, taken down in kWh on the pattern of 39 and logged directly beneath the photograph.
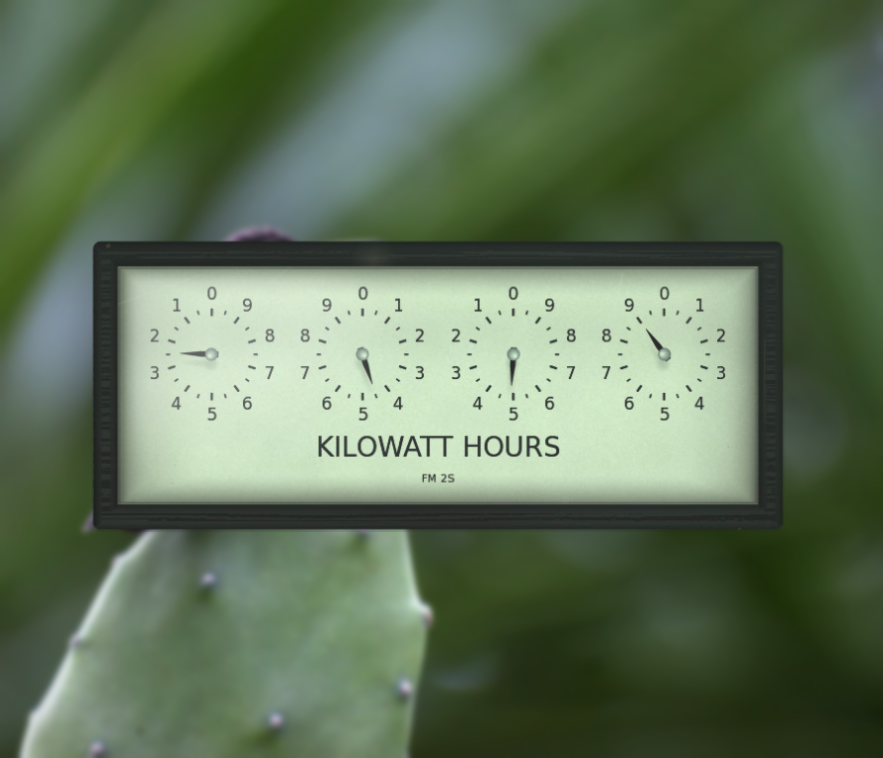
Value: 2449
